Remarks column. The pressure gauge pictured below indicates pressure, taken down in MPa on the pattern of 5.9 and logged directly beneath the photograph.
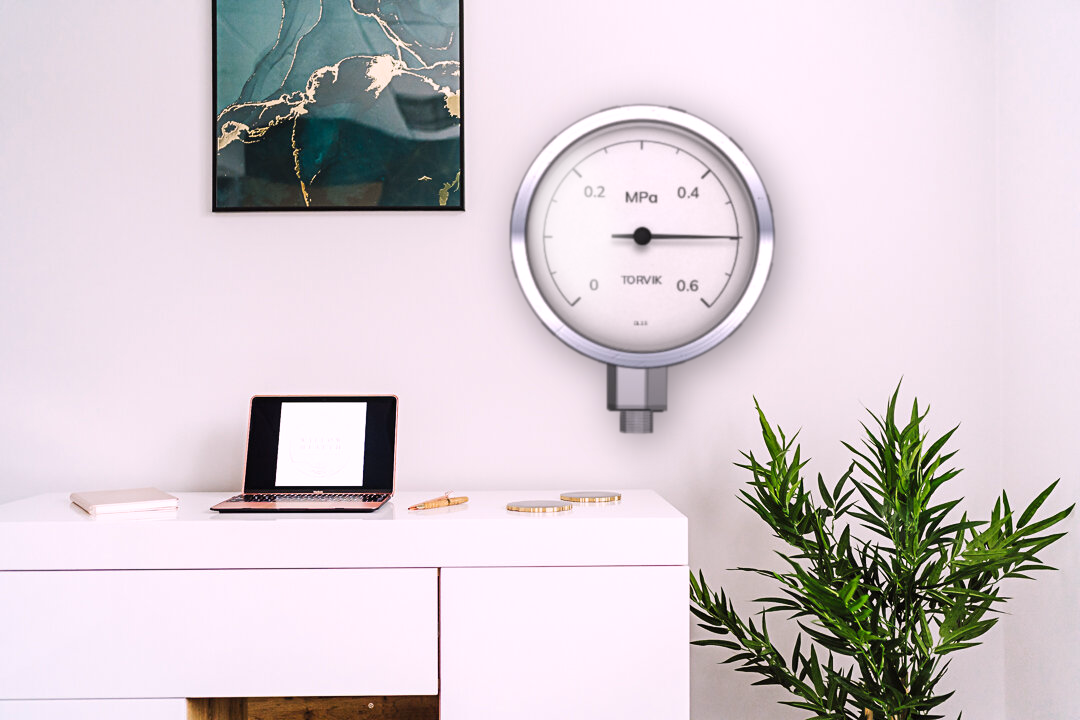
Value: 0.5
